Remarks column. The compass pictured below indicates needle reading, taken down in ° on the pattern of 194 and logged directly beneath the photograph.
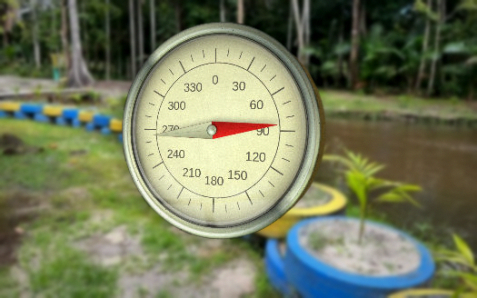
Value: 85
